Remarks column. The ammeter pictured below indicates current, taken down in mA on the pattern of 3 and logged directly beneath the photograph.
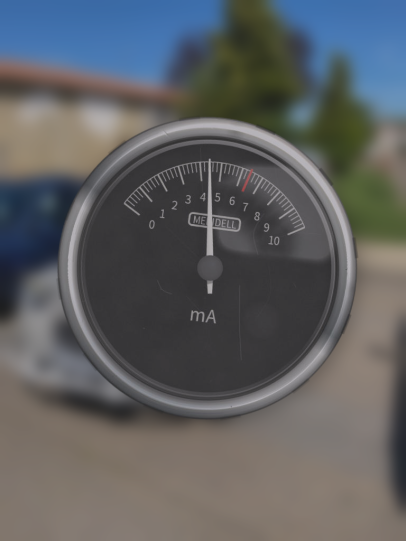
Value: 4.4
